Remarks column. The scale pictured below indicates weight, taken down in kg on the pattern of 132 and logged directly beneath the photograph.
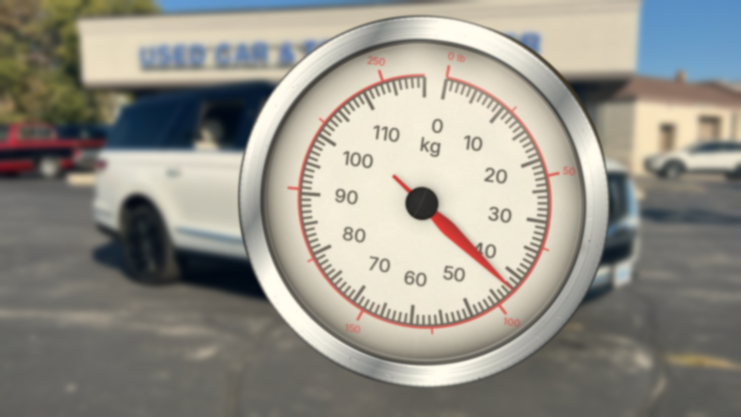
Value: 42
